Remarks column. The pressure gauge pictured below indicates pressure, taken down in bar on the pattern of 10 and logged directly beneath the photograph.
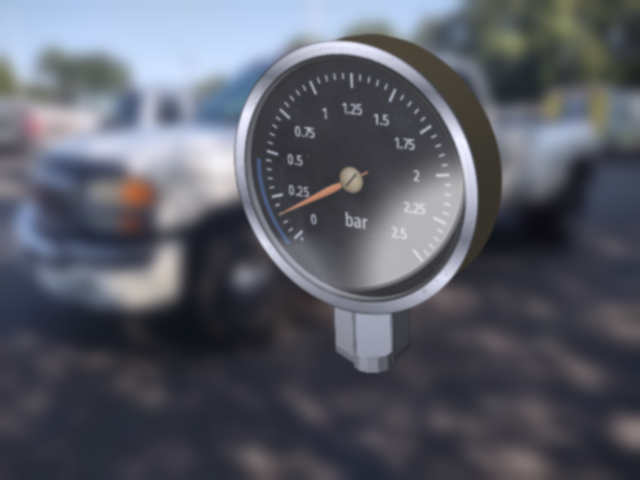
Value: 0.15
